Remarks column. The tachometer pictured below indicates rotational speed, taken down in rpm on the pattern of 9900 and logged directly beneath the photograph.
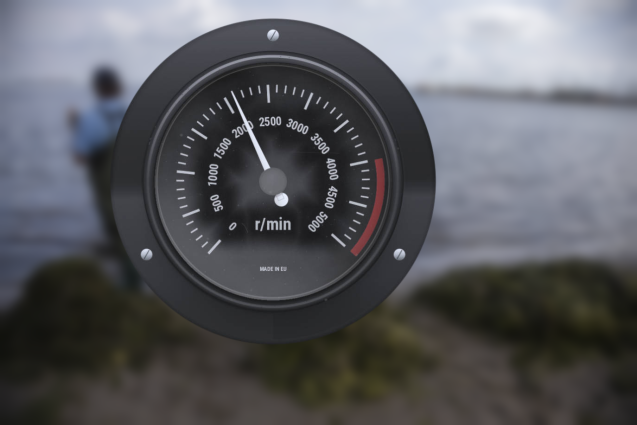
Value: 2100
